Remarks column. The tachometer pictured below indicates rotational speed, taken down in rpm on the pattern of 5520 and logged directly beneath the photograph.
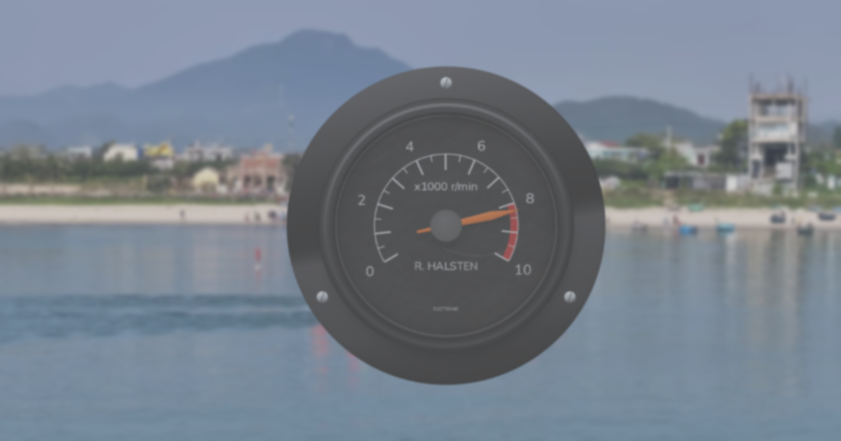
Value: 8250
